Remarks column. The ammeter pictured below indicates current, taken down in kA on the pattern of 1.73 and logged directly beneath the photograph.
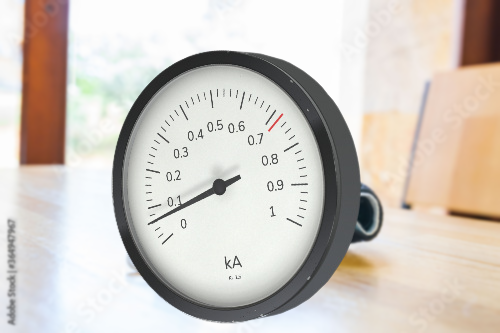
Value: 0.06
